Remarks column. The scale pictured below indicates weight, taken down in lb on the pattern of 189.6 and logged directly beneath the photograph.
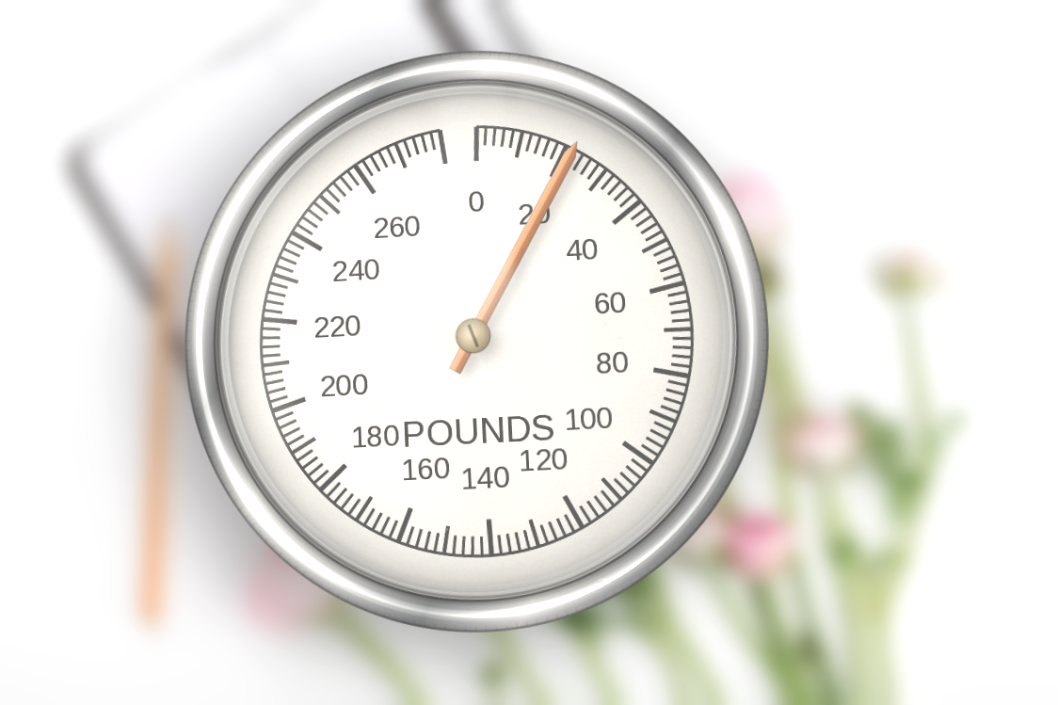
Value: 22
